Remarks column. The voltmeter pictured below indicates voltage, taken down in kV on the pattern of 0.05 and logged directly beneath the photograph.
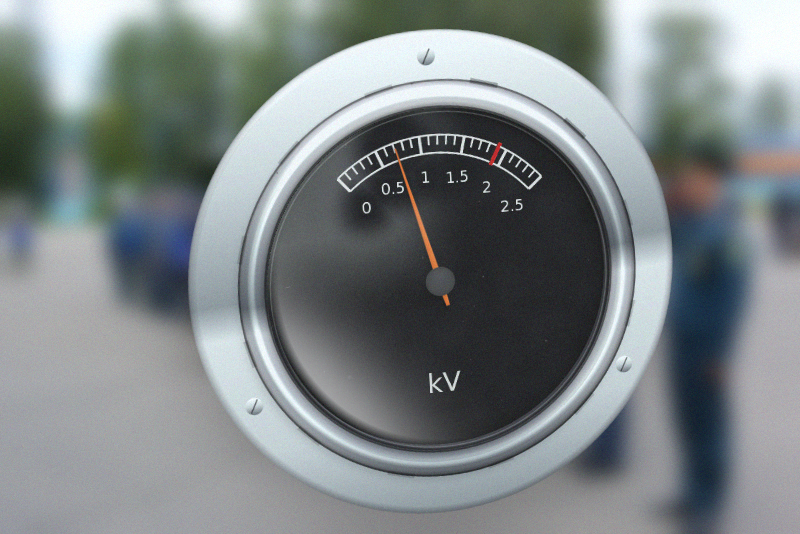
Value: 0.7
